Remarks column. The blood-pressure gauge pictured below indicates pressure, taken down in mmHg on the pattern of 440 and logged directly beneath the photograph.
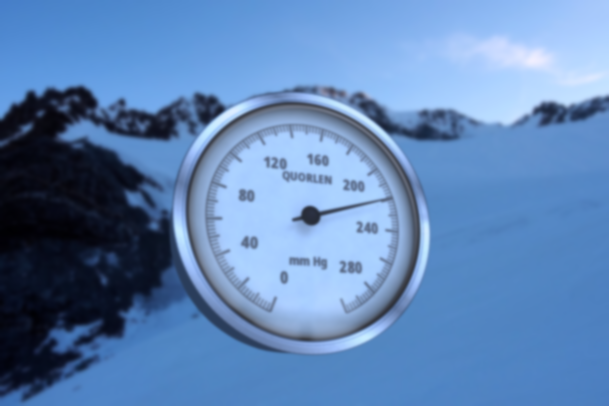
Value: 220
